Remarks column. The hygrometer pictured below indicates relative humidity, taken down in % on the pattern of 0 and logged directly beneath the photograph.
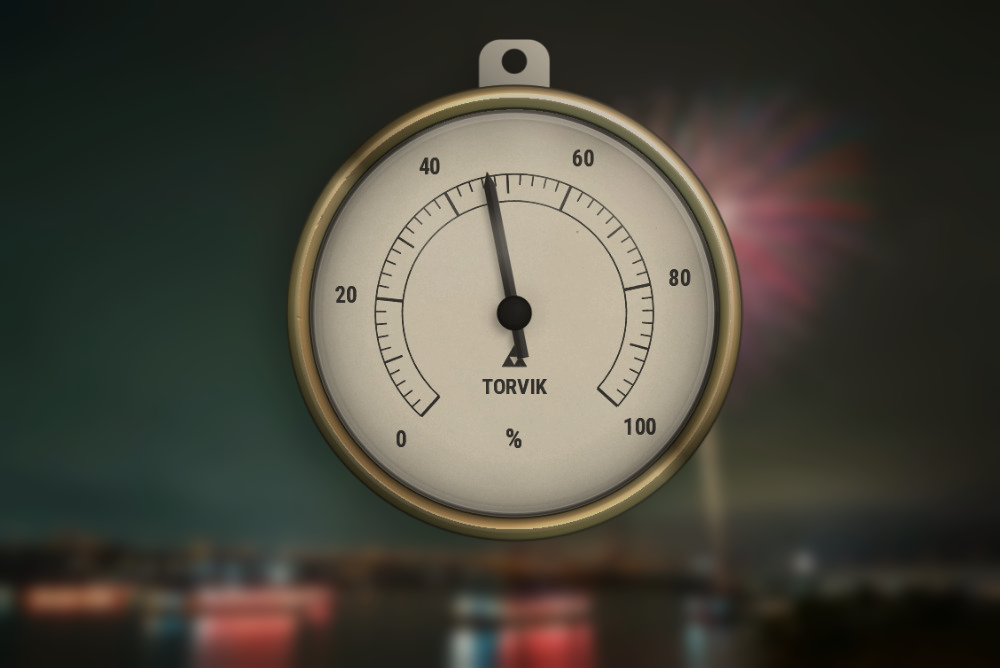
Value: 47
